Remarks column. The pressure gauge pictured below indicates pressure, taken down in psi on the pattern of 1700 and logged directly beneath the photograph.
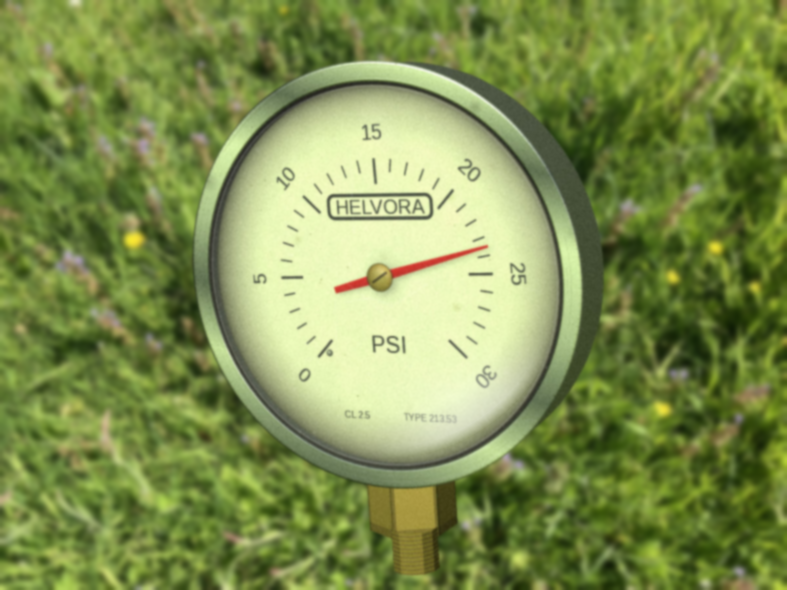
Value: 23.5
